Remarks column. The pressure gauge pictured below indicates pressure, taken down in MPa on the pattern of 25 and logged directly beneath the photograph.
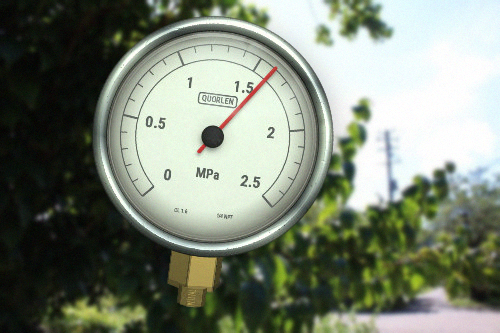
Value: 1.6
